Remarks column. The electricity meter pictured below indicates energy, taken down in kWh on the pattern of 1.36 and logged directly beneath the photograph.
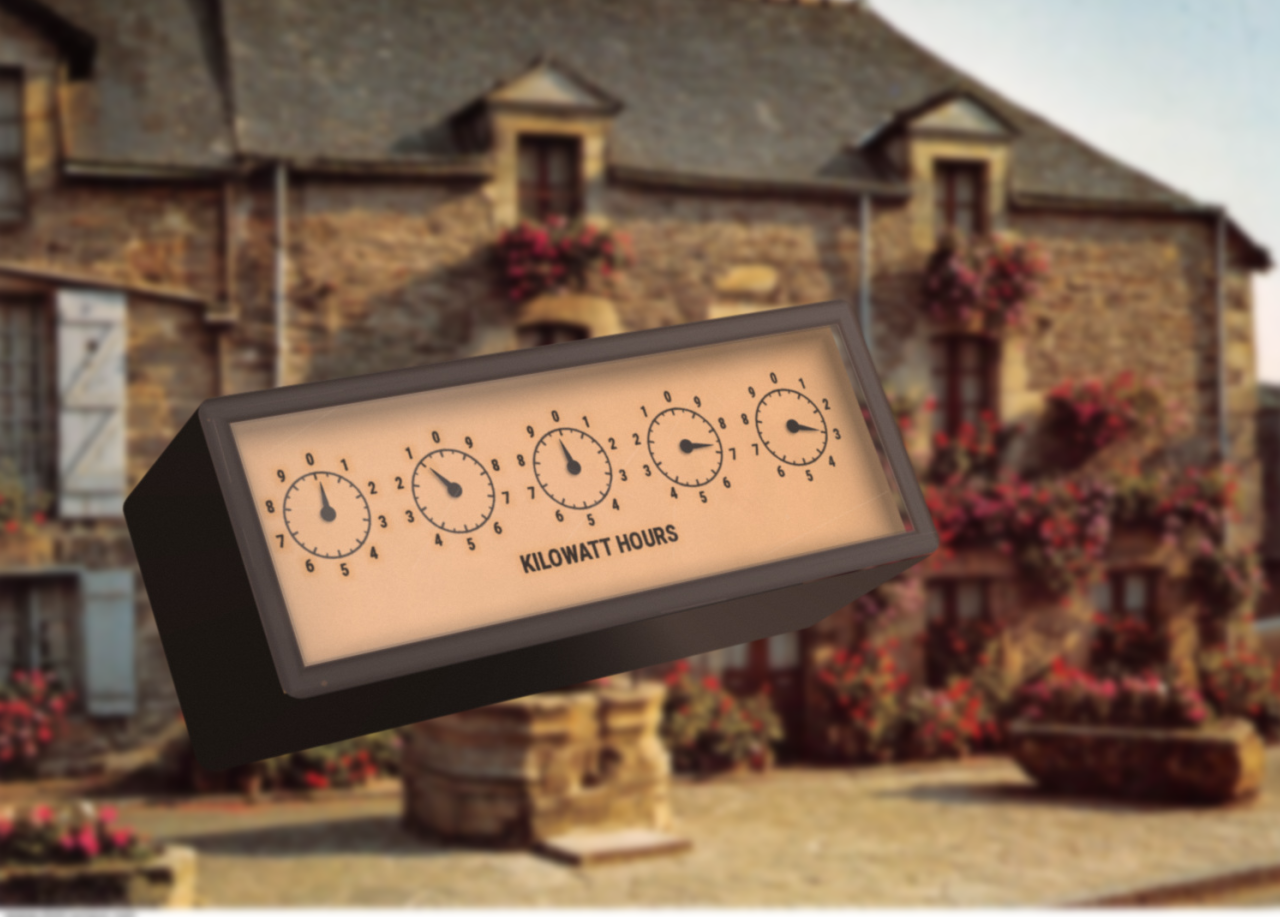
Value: 973
